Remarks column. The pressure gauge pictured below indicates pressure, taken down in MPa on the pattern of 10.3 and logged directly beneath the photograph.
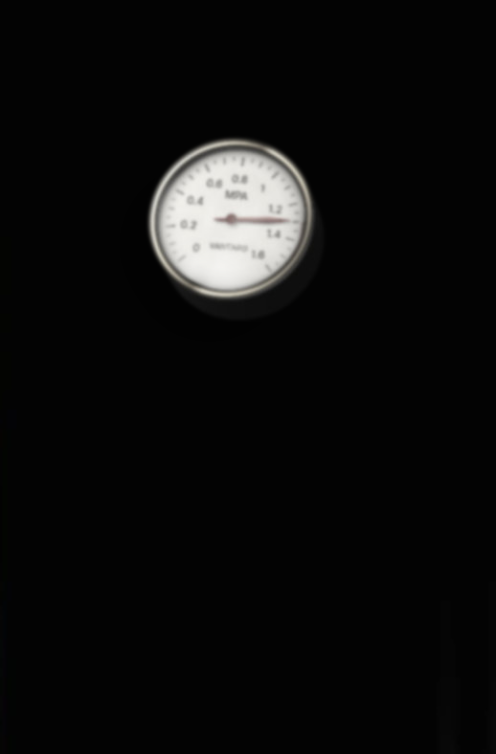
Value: 1.3
